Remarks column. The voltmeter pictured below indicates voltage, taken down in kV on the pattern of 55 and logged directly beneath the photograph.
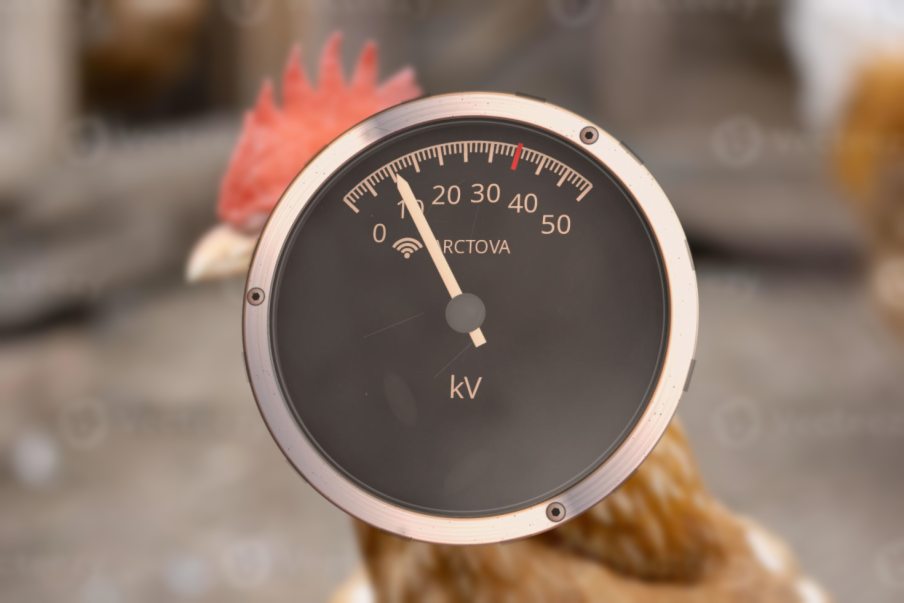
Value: 11
